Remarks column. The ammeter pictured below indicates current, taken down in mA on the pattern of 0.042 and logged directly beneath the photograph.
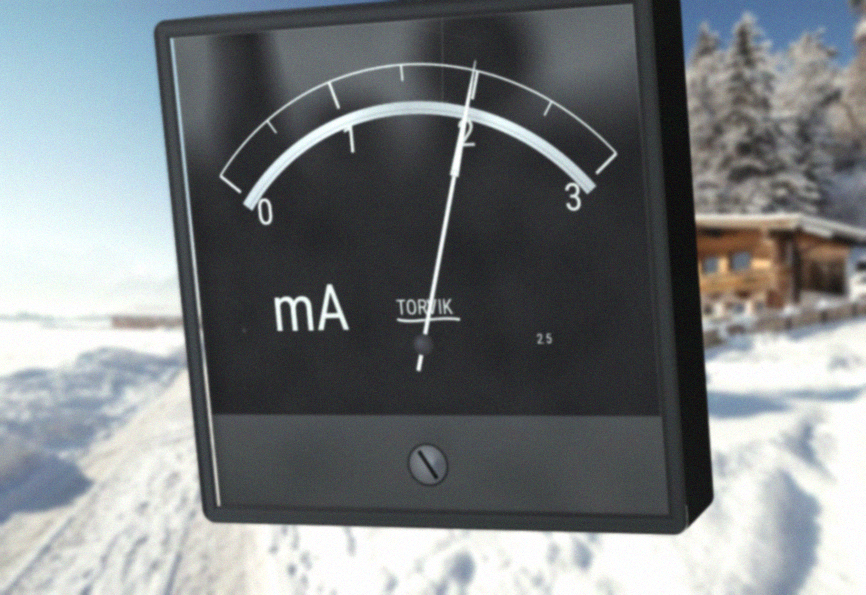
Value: 2
